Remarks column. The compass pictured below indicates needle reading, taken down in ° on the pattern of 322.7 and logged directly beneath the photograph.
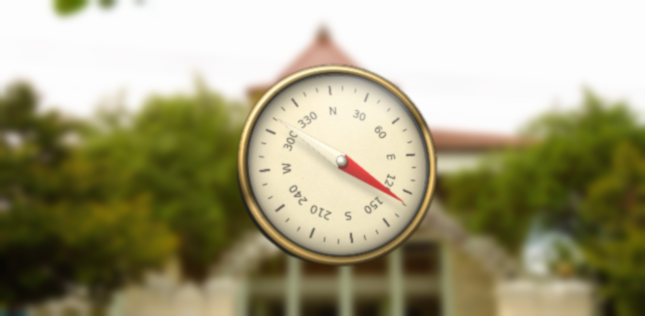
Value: 130
